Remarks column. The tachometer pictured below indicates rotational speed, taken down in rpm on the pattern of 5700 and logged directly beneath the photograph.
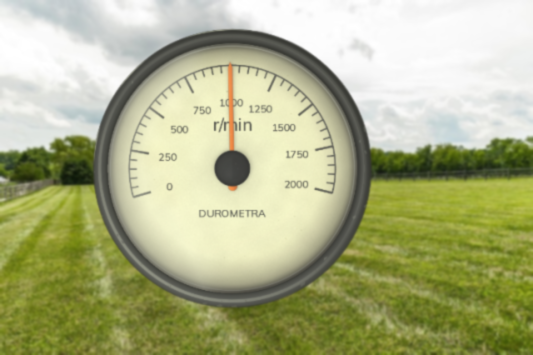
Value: 1000
